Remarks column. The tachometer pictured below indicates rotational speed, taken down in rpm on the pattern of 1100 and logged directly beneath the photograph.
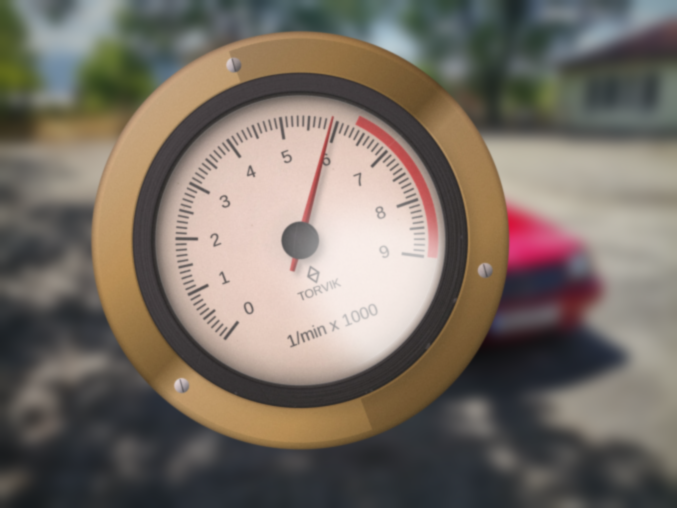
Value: 5900
